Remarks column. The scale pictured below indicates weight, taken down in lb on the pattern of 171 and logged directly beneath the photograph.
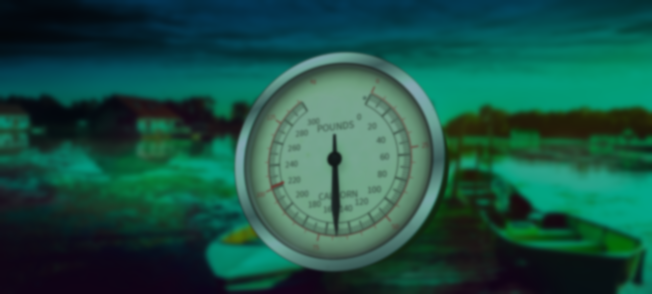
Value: 150
